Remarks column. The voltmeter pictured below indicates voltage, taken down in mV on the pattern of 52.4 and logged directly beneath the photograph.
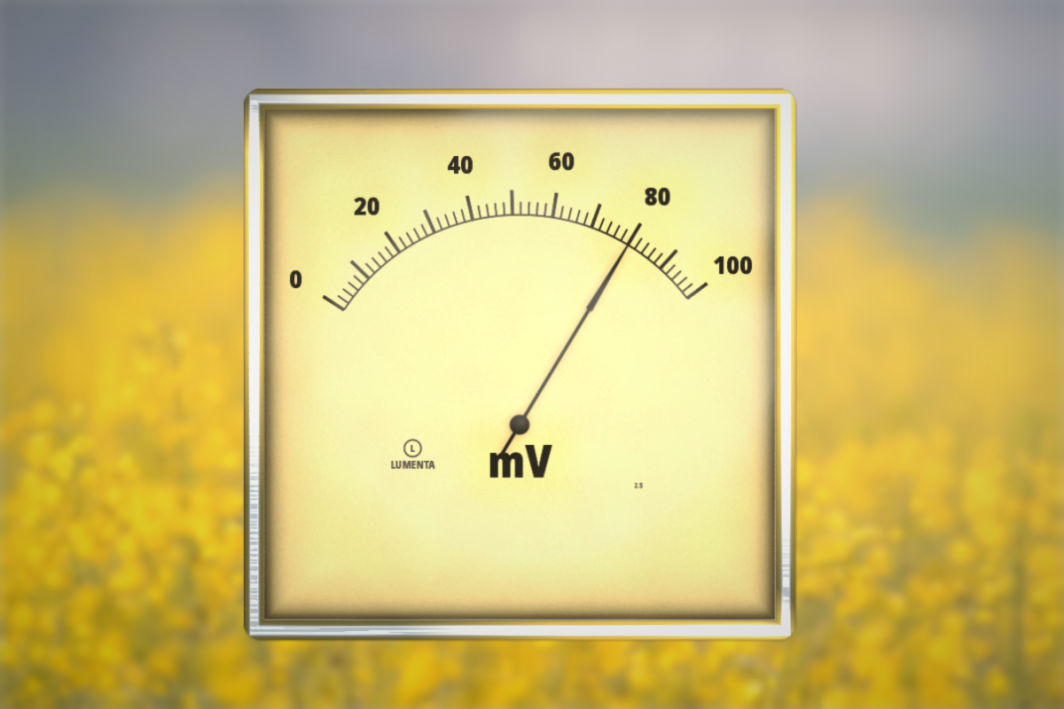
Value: 80
